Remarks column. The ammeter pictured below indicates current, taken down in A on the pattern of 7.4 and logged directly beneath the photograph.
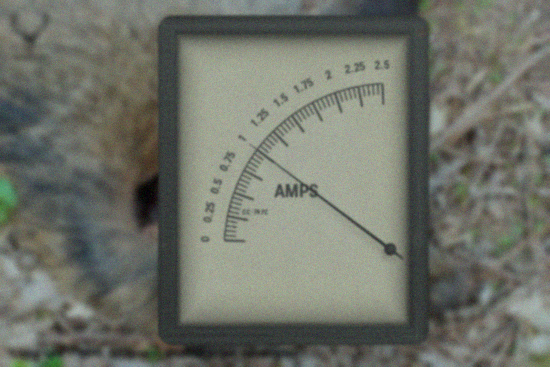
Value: 1
